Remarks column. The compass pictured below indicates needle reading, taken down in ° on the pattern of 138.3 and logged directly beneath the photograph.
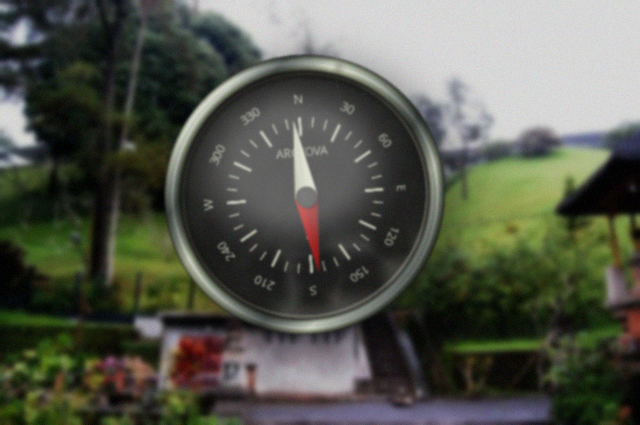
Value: 175
